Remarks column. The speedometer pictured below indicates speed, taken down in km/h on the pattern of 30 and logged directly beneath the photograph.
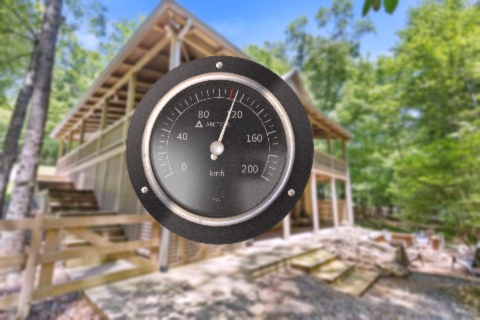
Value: 115
